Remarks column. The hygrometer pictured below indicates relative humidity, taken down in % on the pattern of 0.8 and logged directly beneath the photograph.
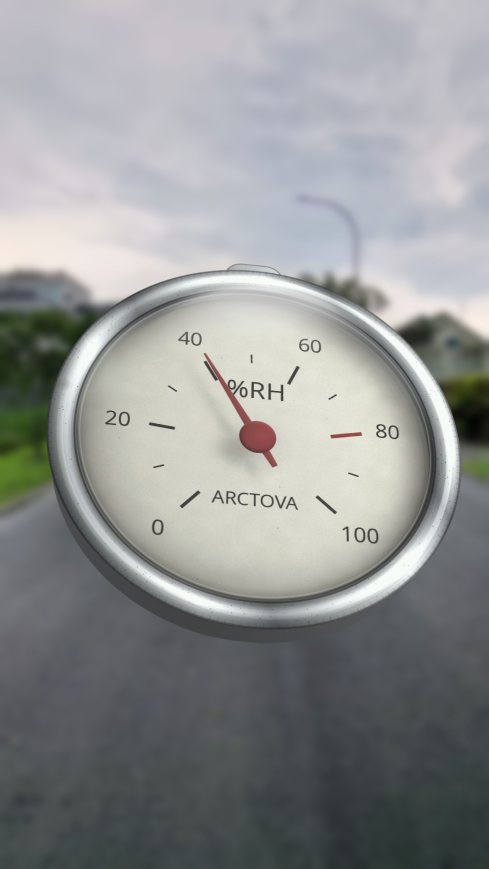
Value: 40
